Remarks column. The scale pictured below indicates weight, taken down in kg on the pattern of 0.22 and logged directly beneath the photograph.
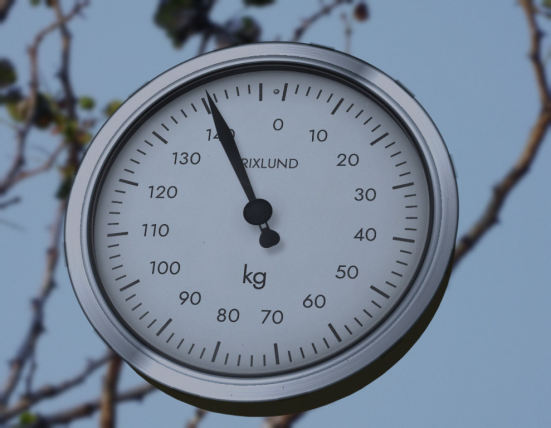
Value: 141
